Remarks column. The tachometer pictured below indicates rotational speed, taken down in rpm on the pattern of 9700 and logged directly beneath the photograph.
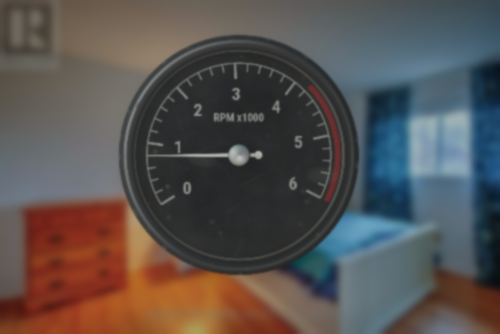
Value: 800
